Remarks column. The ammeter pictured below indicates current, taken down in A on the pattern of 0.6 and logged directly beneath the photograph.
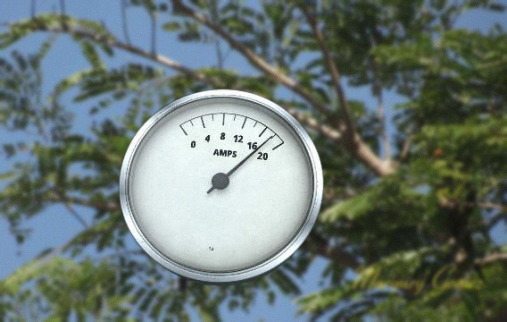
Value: 18
